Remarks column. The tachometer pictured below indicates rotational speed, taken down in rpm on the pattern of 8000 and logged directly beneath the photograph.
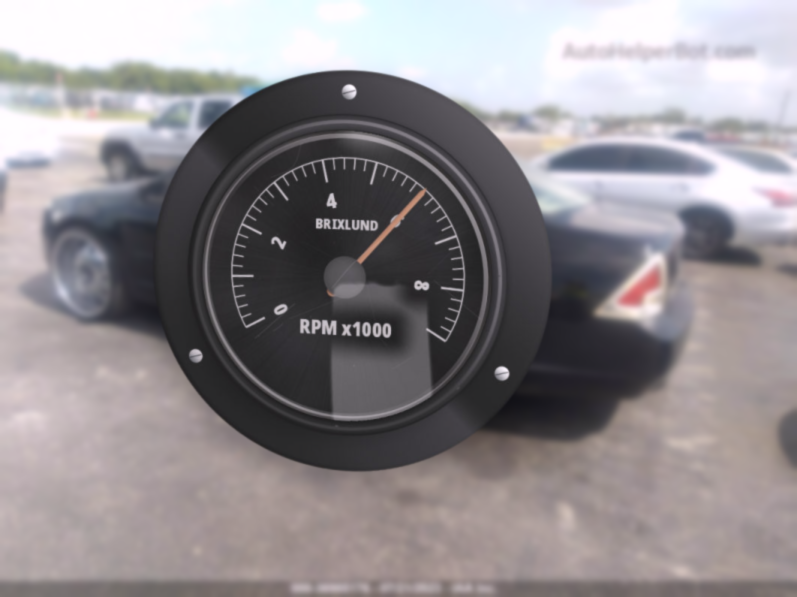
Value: 6000
